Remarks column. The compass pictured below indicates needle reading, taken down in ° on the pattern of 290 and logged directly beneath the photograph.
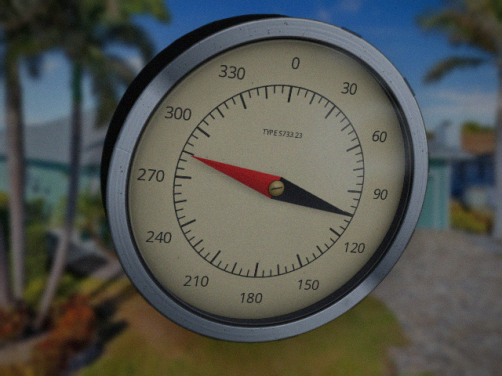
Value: 285
